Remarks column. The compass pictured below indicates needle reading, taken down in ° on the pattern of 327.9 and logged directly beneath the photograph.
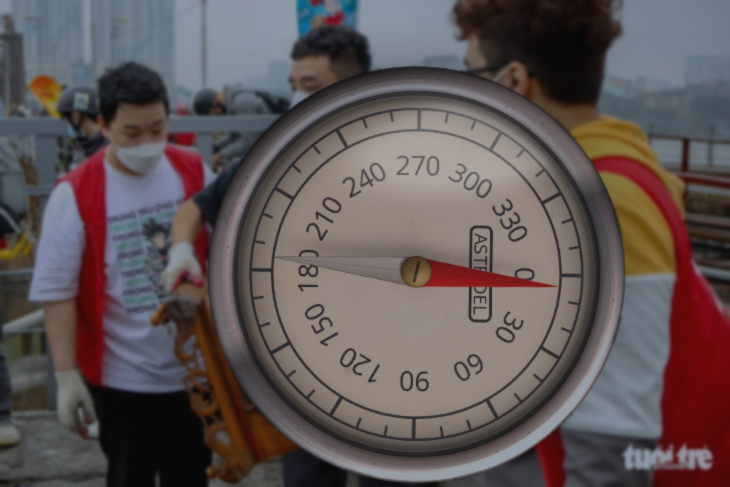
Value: 5
